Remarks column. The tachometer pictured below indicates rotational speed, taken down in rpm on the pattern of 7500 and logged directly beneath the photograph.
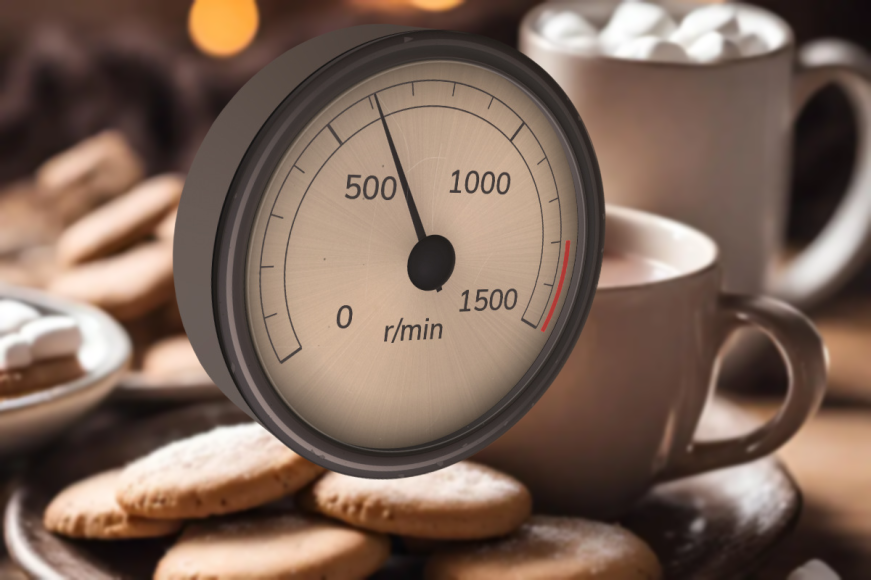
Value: 600
